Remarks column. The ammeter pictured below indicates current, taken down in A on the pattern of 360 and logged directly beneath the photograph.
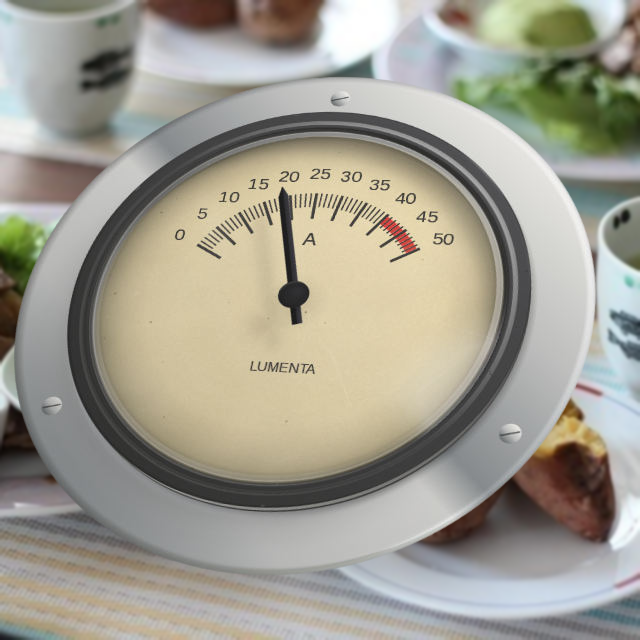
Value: 19
